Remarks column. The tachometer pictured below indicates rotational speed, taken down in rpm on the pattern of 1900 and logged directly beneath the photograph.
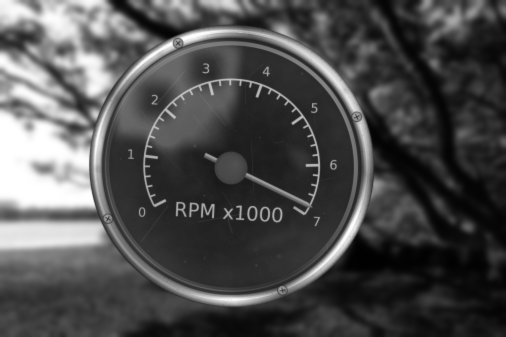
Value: 6800
